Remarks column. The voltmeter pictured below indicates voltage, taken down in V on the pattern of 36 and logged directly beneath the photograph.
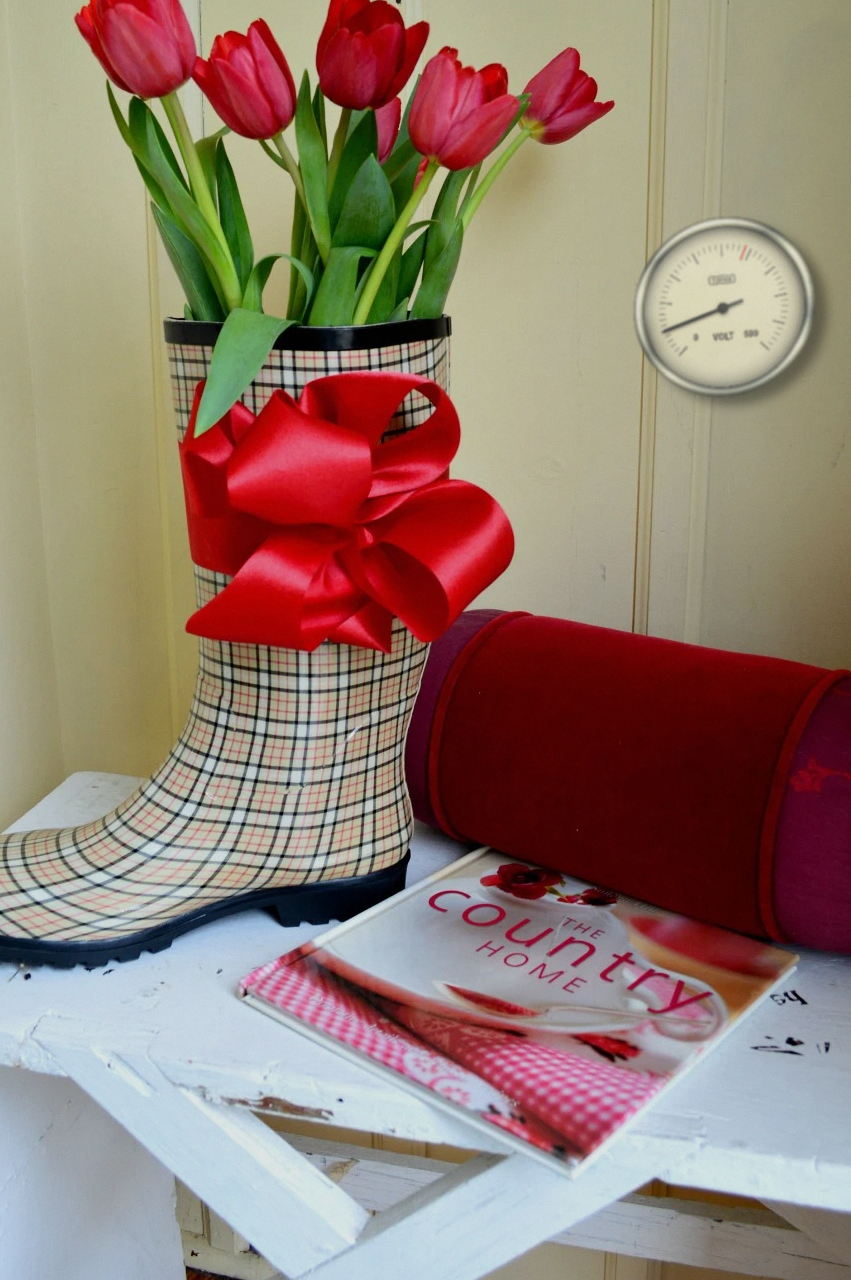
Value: 50
